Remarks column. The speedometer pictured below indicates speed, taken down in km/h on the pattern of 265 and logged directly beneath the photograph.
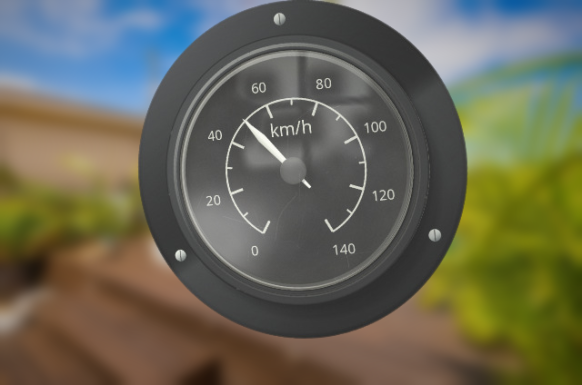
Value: 50
